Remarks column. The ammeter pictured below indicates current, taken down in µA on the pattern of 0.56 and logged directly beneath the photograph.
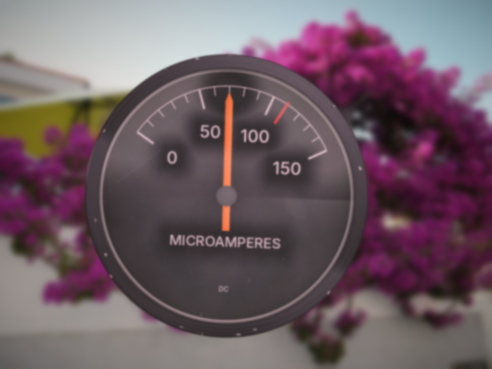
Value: 70
